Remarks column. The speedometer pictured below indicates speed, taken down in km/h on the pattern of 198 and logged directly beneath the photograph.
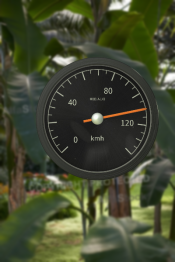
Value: 110
